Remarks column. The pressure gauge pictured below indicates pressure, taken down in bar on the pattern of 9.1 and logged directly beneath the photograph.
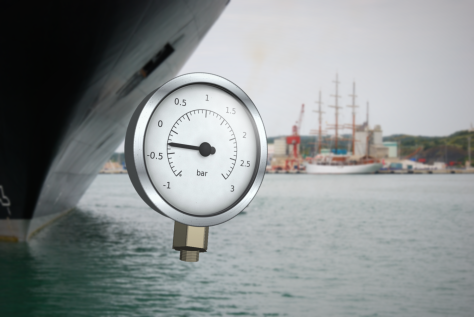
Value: -0.3
